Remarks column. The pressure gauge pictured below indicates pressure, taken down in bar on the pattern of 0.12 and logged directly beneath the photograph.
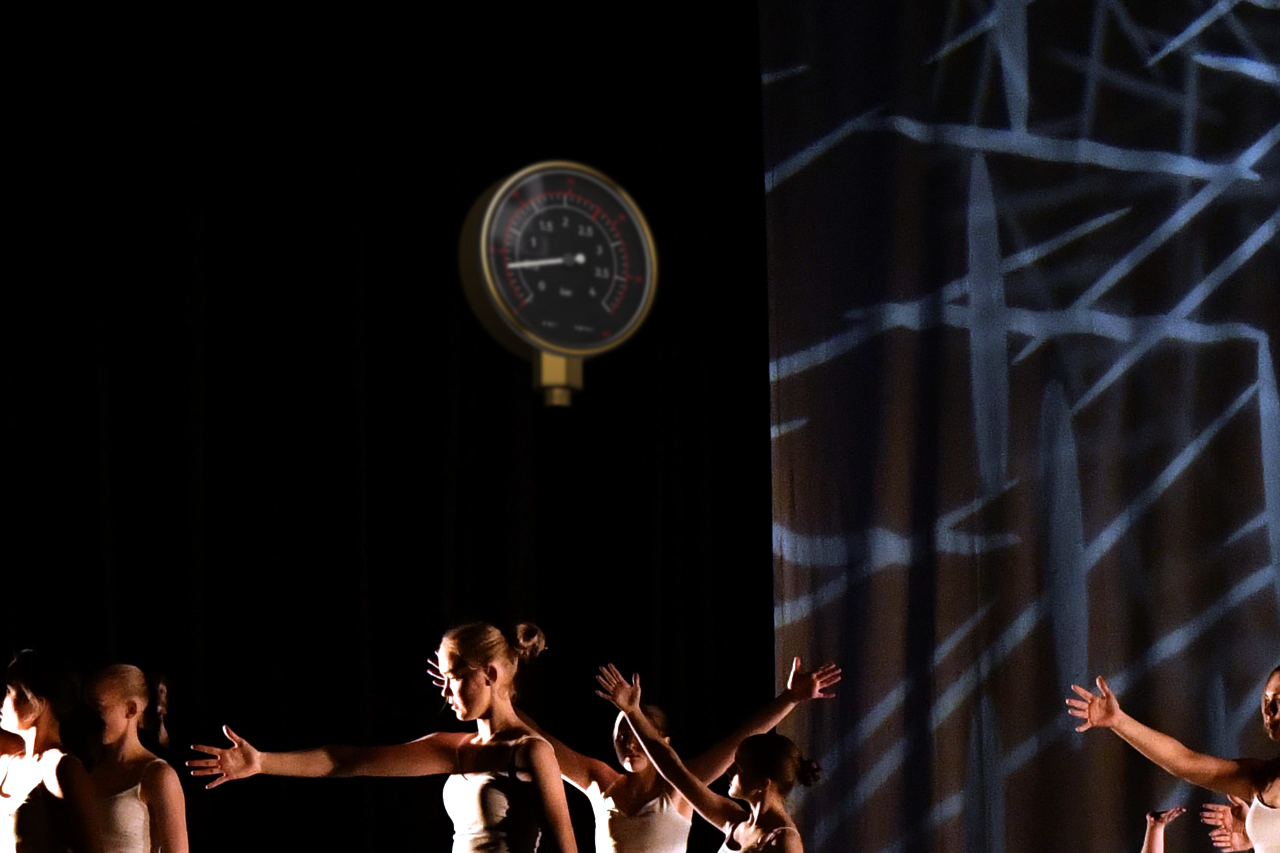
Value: 0.5
